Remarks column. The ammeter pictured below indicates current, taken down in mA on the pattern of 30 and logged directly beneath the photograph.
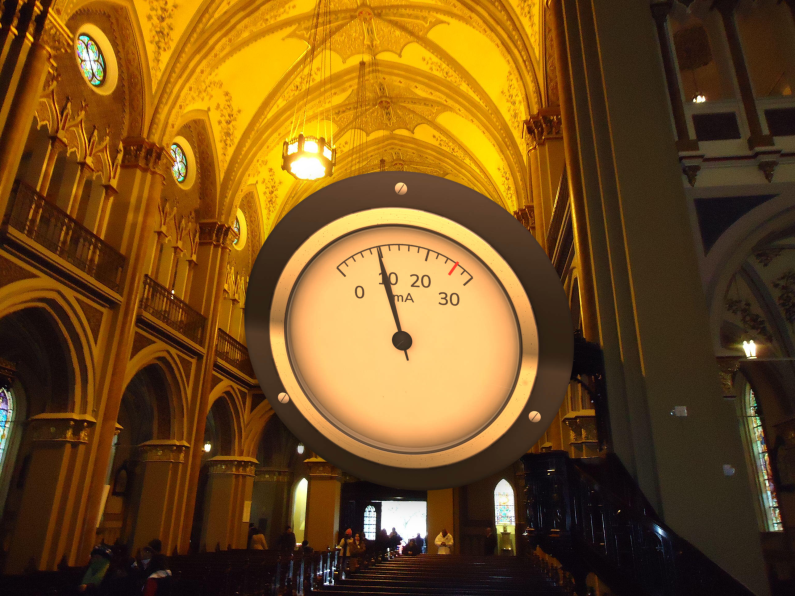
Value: 10
